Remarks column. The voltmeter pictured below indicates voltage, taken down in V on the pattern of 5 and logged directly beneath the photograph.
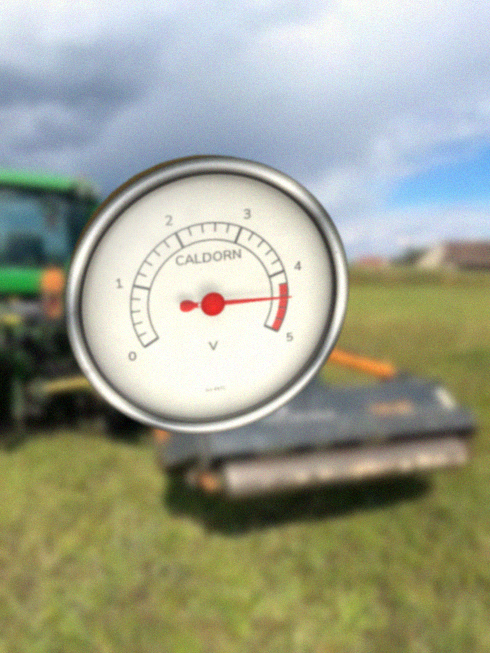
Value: 4.4
